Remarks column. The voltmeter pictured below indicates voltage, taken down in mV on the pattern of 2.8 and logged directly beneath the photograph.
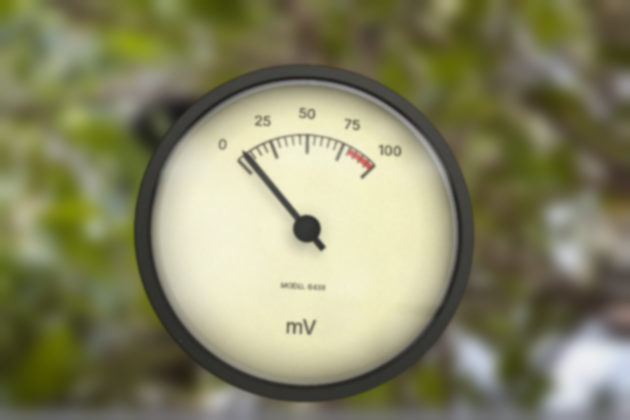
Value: 5
